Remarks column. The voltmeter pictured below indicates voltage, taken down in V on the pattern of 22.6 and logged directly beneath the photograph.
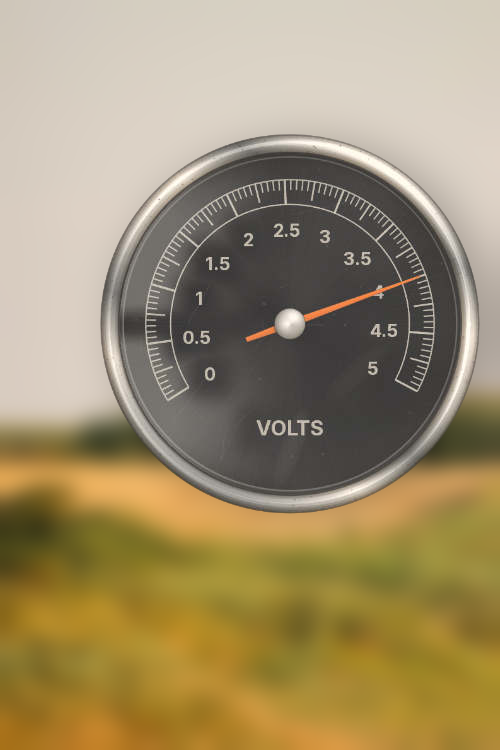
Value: 4
